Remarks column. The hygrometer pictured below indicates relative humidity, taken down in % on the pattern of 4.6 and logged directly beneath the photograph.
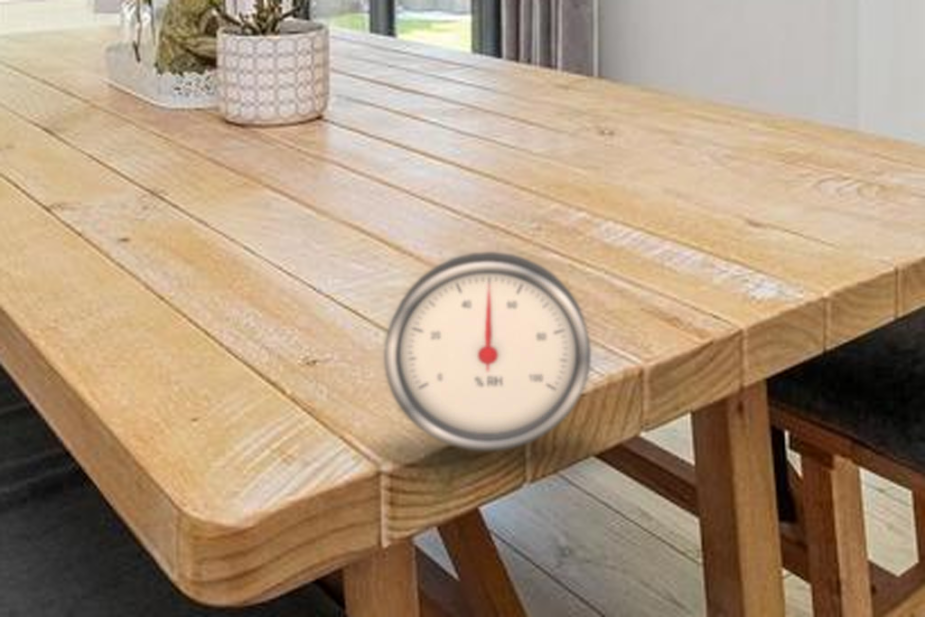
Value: 50
